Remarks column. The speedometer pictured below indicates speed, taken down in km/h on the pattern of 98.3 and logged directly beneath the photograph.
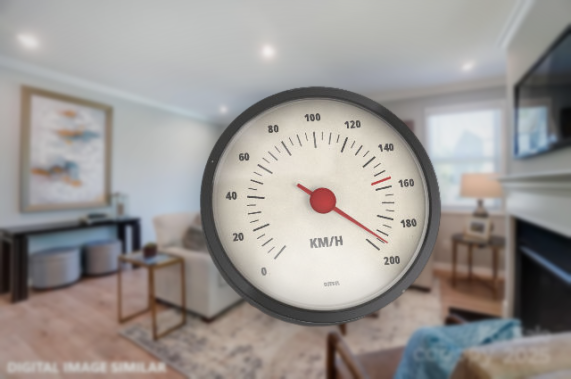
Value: 195
